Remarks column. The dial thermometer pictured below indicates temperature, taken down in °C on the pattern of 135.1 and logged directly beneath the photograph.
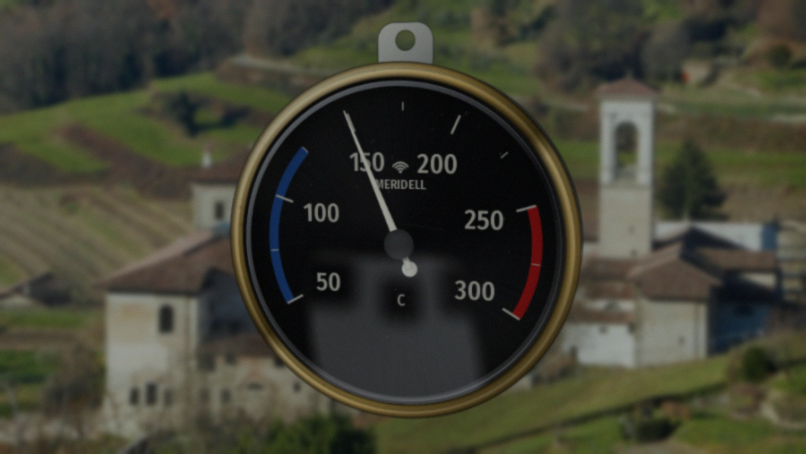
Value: 150
